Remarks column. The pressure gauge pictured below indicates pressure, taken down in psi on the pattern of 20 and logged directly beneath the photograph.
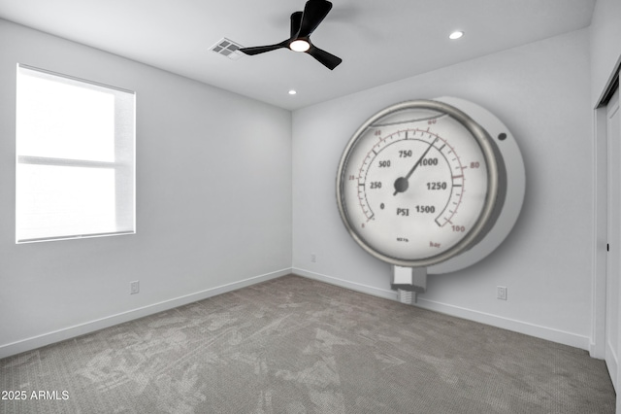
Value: 950
